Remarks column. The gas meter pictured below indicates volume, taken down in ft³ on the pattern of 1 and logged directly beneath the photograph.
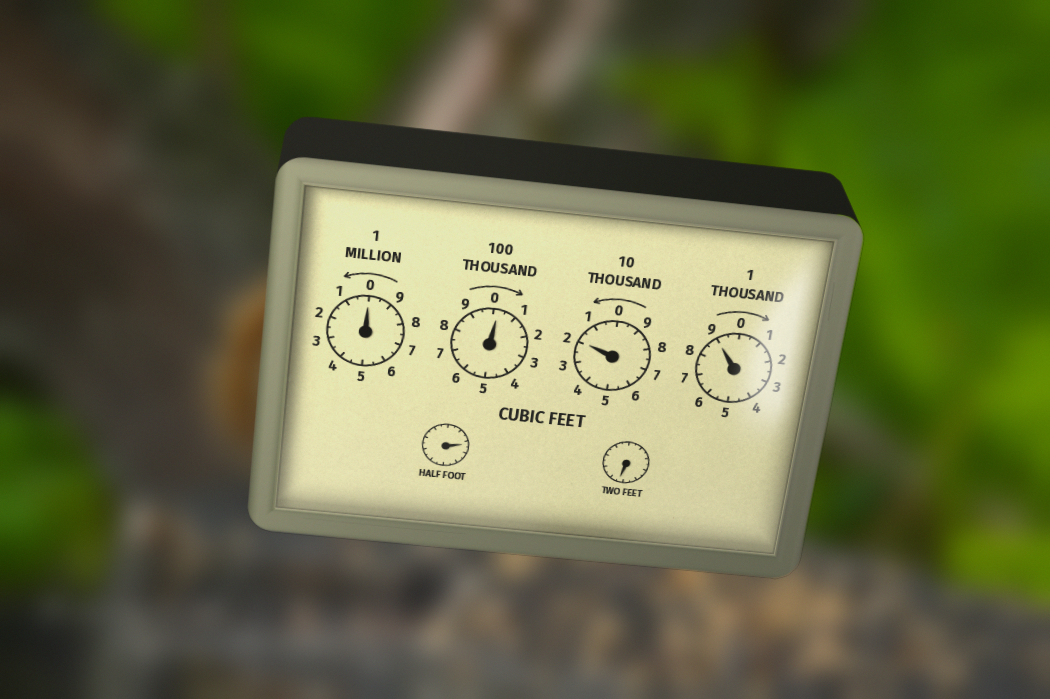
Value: 1900
